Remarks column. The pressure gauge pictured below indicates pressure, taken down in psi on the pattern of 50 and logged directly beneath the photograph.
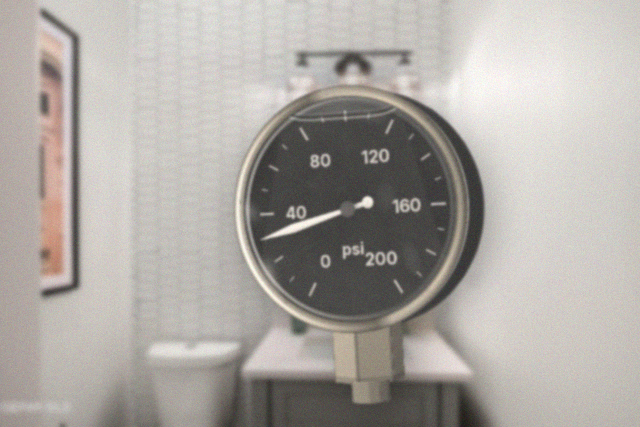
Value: 30
